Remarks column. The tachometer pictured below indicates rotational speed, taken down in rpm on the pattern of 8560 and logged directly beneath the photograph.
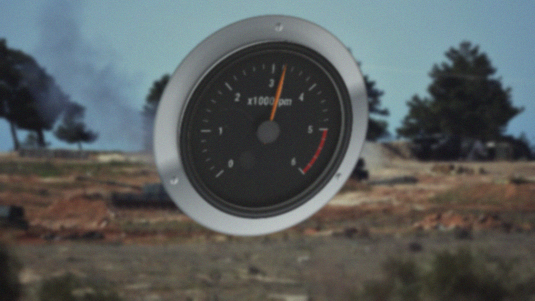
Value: 3200
